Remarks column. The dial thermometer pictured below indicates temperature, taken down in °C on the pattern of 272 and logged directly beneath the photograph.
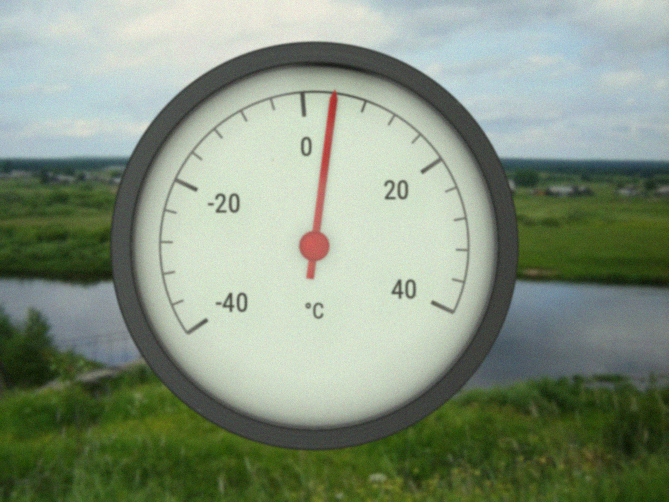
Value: 4
